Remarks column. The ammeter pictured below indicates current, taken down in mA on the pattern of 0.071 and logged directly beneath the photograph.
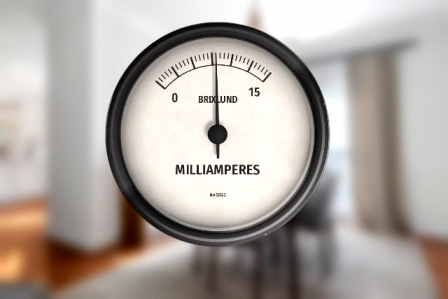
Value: 8
